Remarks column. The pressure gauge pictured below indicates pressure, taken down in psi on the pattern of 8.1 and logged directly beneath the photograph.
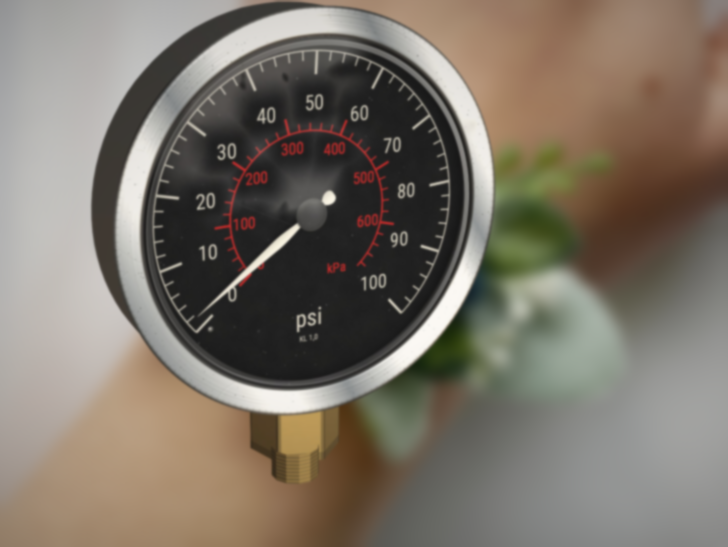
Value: 2
